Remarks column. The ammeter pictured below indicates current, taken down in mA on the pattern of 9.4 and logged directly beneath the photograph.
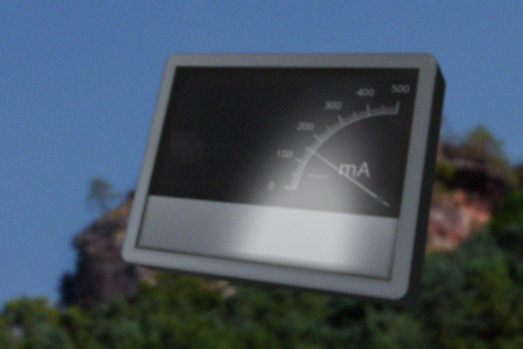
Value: 150
